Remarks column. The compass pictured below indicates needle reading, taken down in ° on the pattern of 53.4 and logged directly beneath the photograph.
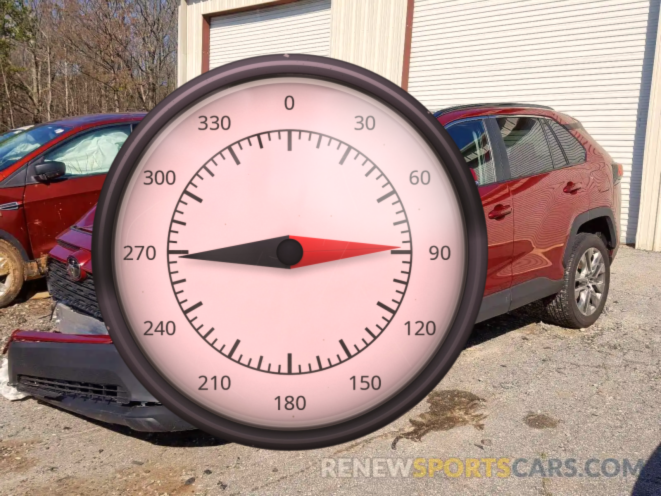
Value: 87.5
